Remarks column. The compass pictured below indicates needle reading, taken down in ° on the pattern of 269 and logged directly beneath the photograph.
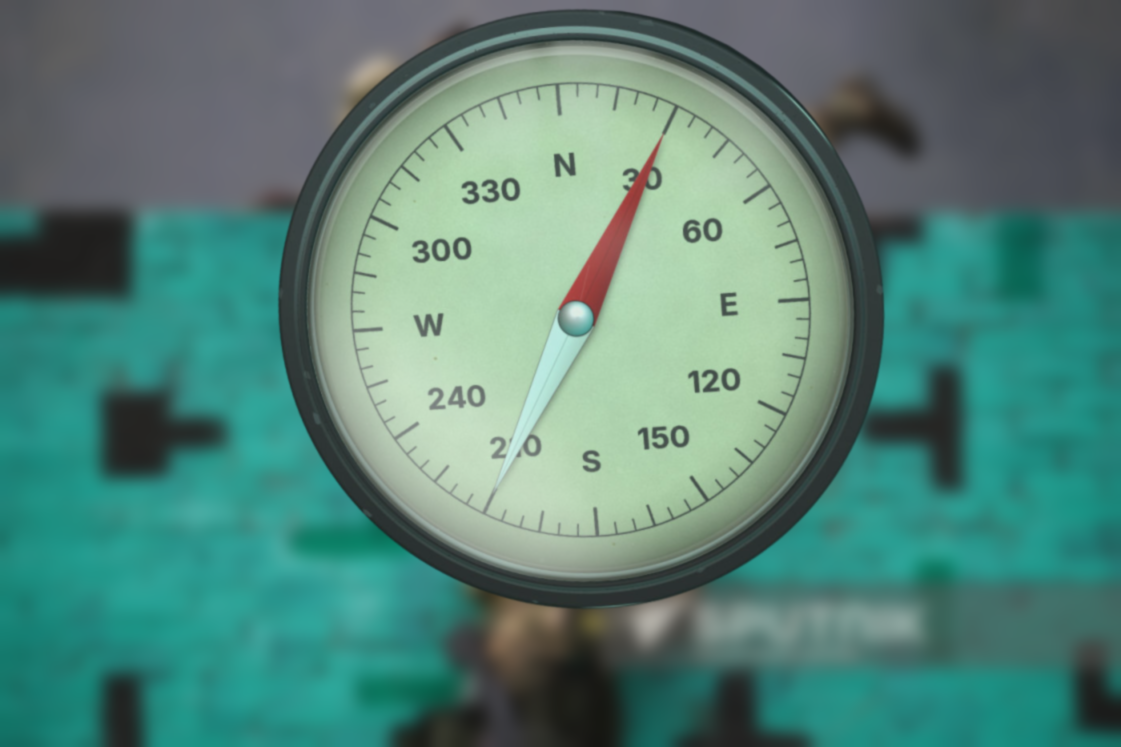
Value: 30
